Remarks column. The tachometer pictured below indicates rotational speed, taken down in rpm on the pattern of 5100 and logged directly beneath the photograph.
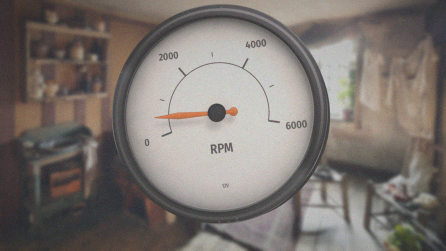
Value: 500
